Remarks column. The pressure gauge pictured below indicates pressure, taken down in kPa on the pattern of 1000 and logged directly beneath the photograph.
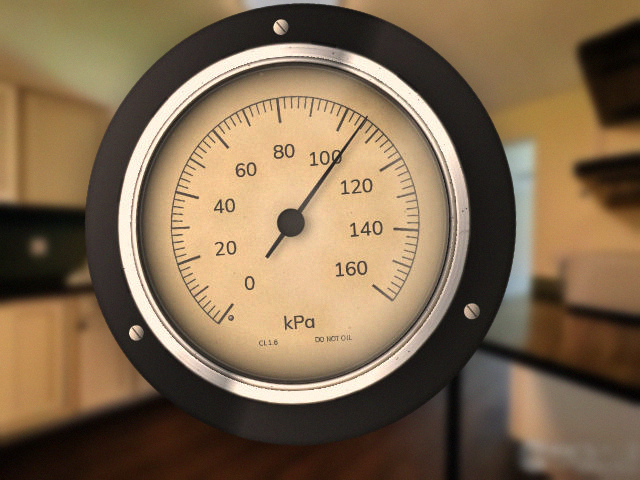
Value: 106
